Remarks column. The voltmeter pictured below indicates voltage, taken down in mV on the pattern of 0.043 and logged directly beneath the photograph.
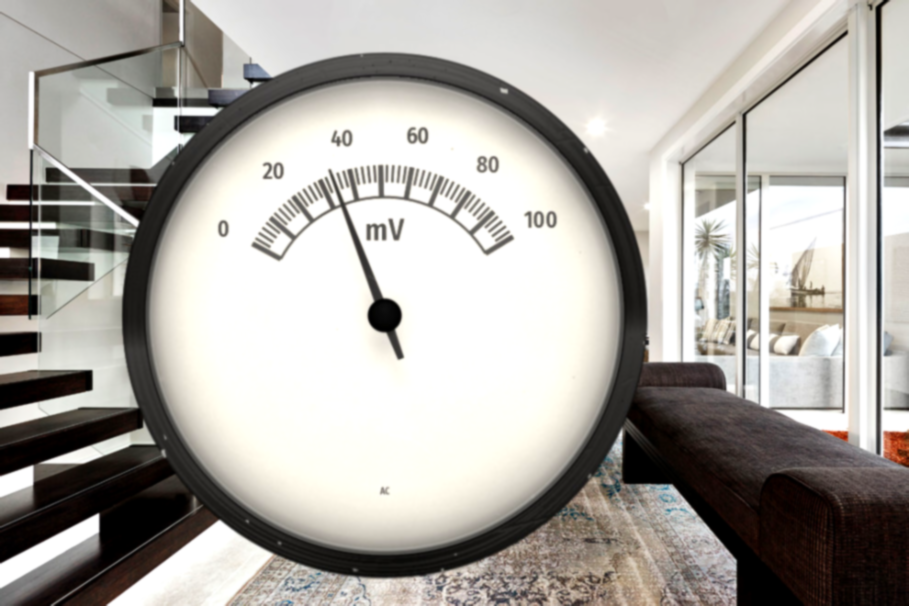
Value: 34
